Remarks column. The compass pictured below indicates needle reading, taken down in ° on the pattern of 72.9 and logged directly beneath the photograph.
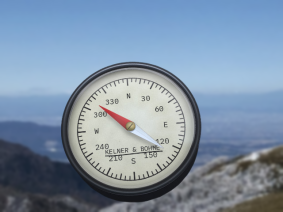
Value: 310
